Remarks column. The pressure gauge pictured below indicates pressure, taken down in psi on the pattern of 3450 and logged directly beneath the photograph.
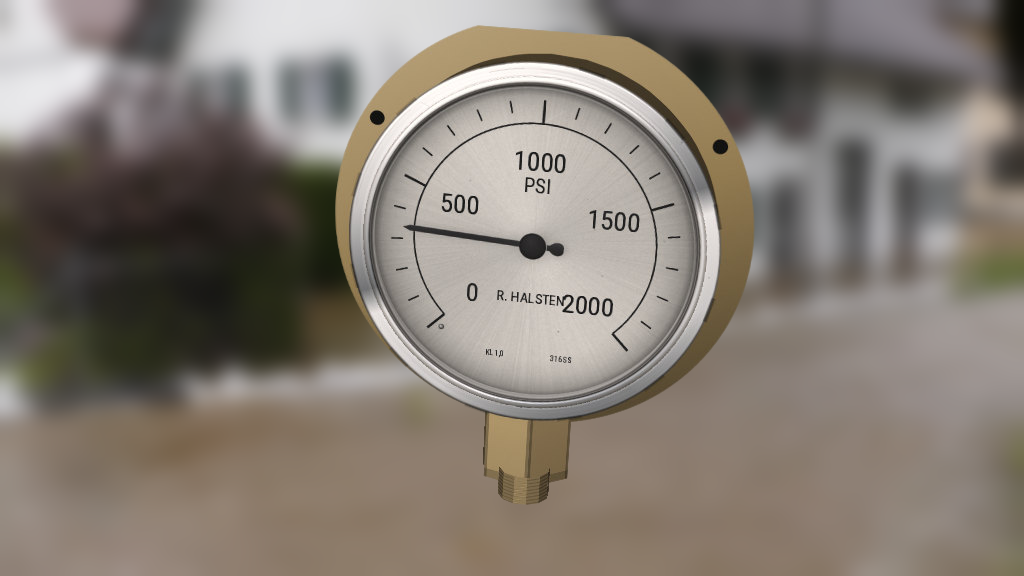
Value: 350
